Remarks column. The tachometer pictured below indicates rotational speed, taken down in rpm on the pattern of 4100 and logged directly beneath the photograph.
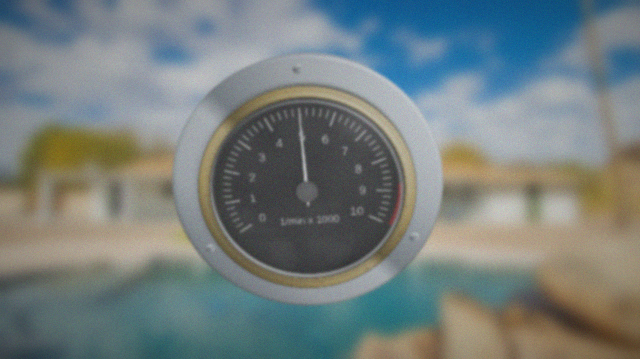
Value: 5000
